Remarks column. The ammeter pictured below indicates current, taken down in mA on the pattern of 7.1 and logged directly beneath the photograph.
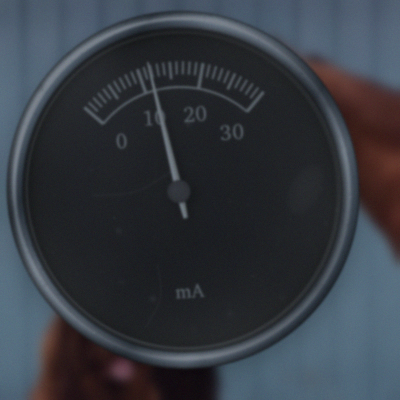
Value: 12
